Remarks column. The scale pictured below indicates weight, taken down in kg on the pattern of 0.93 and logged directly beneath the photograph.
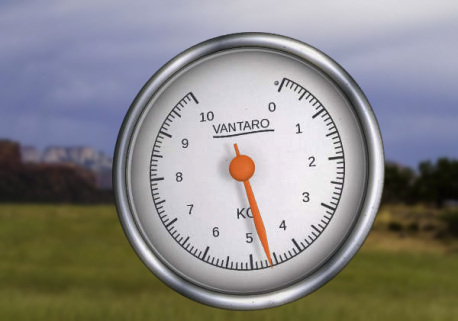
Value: 4.6
